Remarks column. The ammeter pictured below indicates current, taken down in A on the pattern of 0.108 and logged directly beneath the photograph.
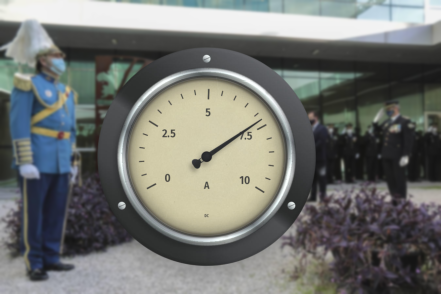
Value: 7.25
